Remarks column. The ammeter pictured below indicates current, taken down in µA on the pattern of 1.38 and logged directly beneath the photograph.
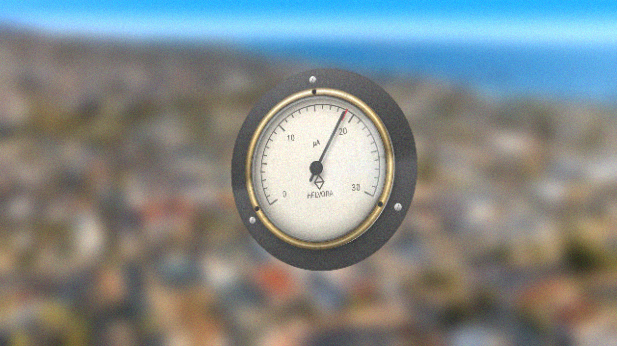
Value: 19
